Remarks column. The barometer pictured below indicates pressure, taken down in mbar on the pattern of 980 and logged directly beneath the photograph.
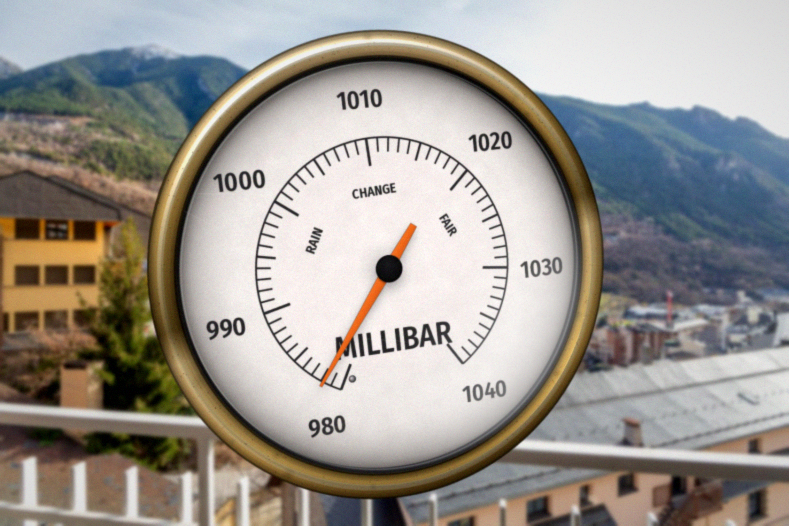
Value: 982
